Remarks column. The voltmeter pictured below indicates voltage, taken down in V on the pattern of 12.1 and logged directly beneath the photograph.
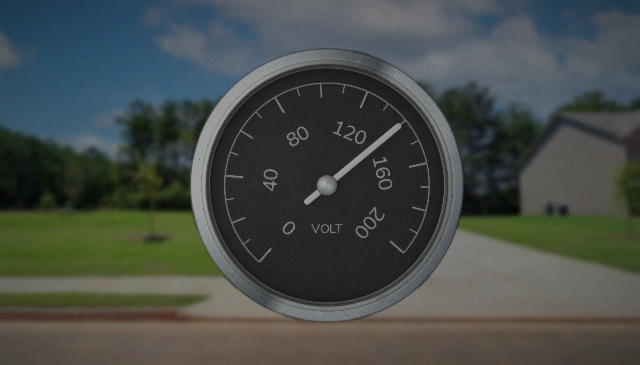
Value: 140
